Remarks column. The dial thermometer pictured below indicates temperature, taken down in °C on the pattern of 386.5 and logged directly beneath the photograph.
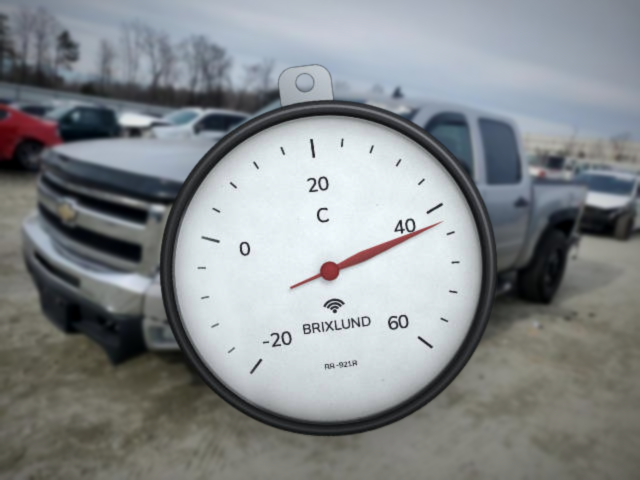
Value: 42
